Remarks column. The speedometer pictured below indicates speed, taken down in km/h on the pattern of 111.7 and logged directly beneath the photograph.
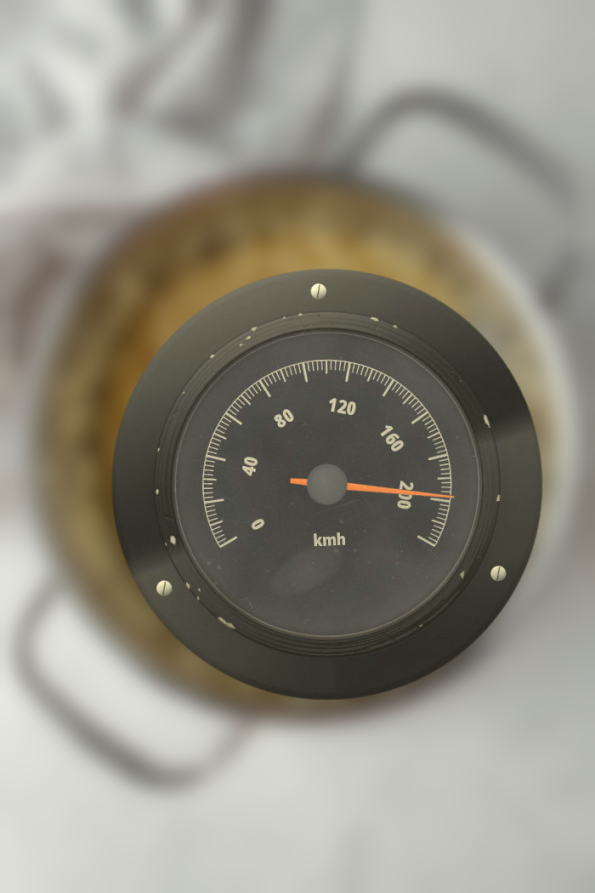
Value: 198
